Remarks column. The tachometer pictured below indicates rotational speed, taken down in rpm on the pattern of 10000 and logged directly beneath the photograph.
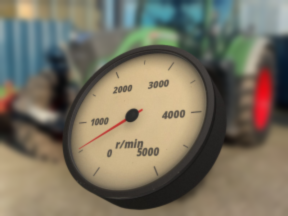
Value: 500
